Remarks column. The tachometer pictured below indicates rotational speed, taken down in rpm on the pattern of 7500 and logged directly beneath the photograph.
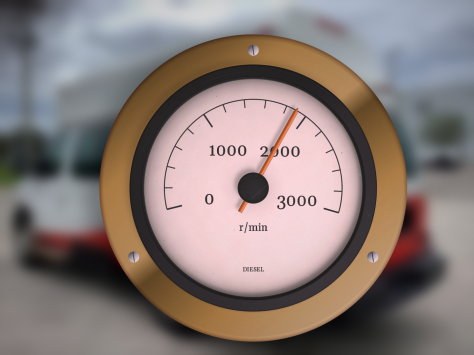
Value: 1900
